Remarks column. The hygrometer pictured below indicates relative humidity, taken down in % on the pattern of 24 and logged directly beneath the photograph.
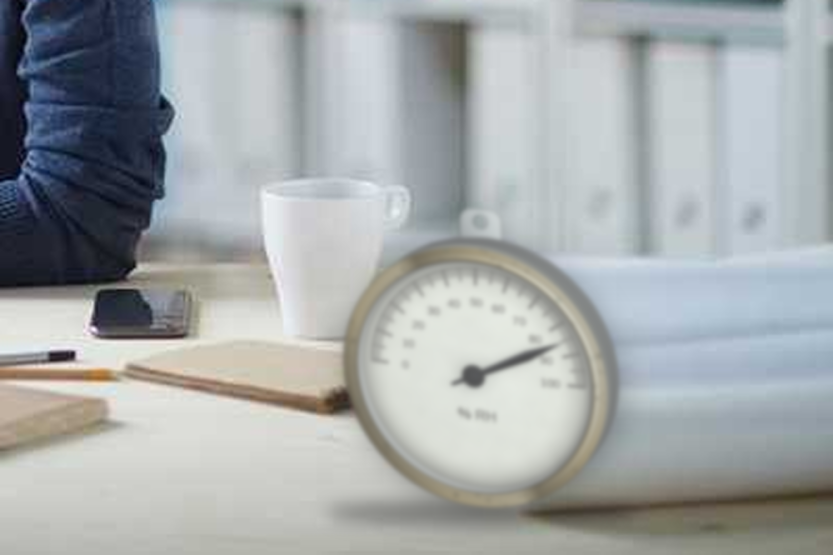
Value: 85
